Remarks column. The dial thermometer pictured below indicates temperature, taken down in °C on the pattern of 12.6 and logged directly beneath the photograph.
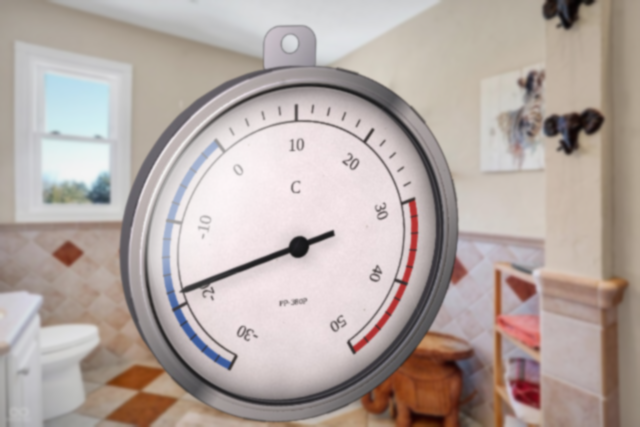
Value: -18
